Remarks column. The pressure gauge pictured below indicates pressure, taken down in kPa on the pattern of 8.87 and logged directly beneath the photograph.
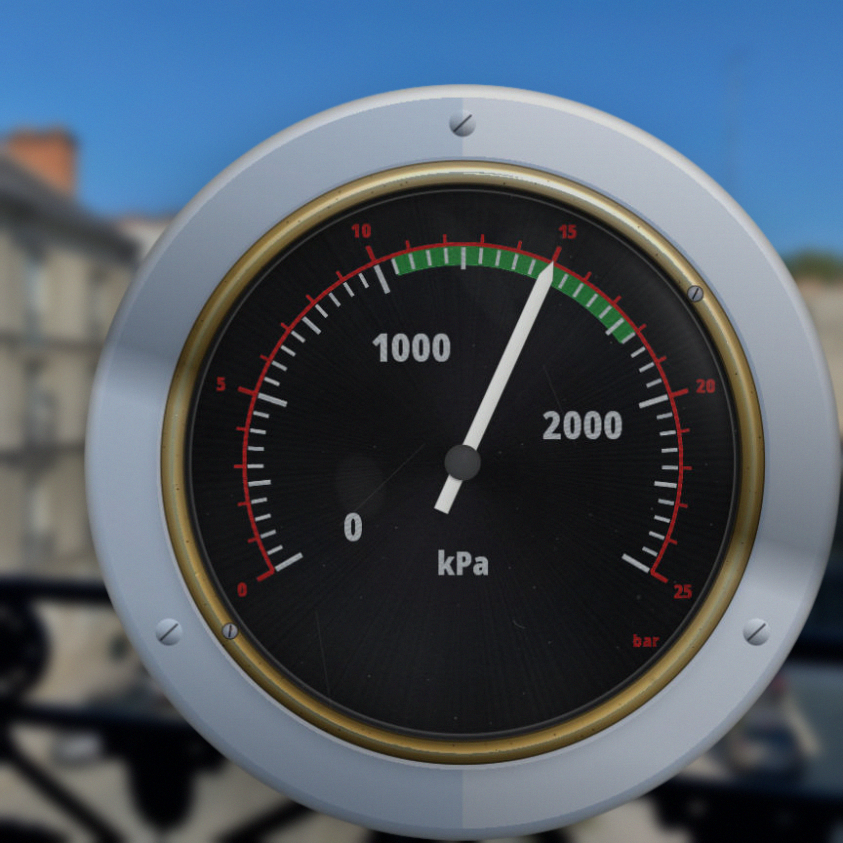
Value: 1500
